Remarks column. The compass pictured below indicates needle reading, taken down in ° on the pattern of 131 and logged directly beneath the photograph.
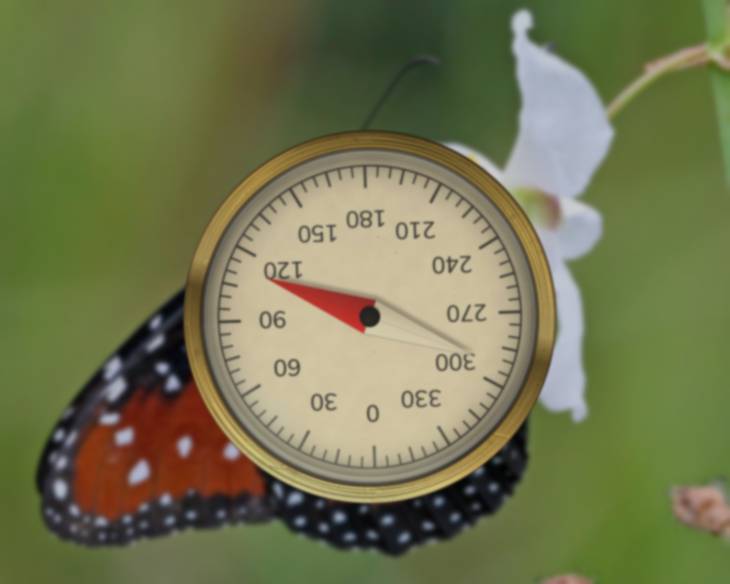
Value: 112.5
